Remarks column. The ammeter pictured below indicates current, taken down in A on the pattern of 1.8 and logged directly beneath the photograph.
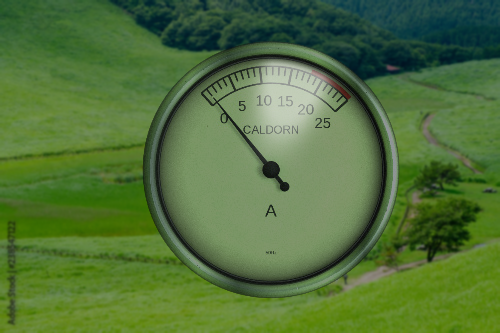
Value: 1
